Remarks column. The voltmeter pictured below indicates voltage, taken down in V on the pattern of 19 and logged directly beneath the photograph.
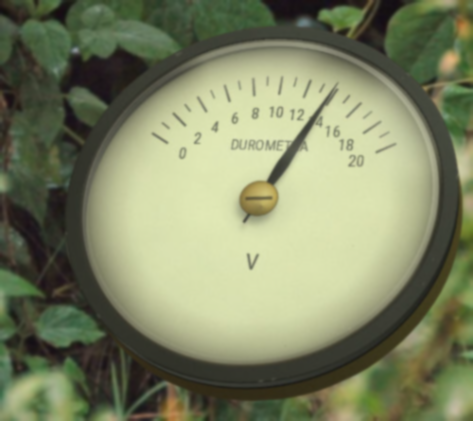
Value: 14
